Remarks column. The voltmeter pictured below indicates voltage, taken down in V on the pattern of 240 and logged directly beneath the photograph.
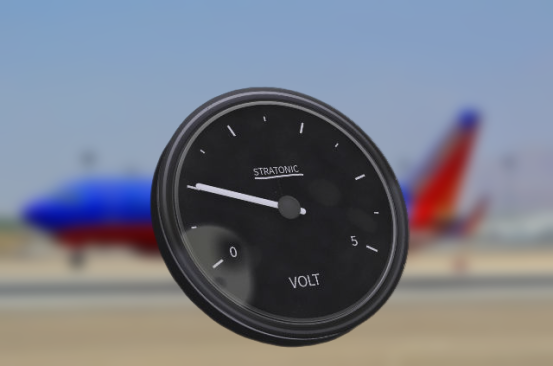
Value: 1
